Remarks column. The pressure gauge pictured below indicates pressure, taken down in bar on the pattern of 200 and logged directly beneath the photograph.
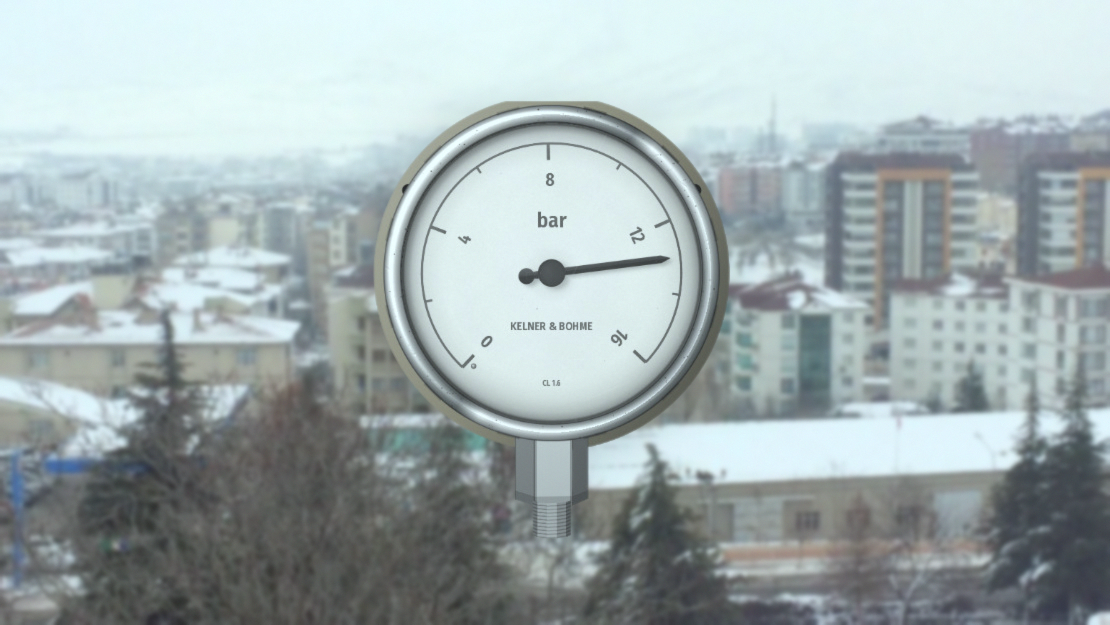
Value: 13
